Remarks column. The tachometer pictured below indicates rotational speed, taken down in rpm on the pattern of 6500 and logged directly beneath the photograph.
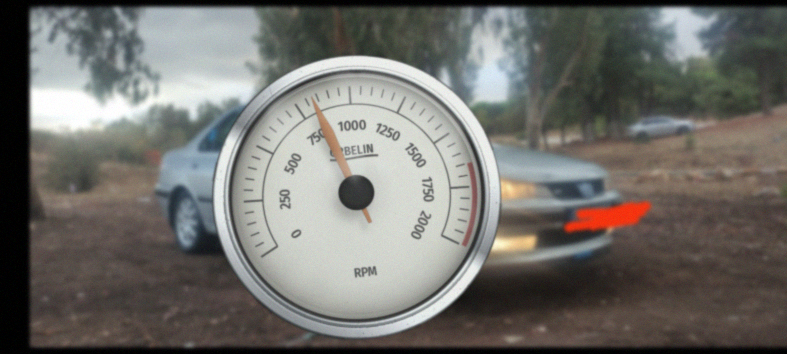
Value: 825
